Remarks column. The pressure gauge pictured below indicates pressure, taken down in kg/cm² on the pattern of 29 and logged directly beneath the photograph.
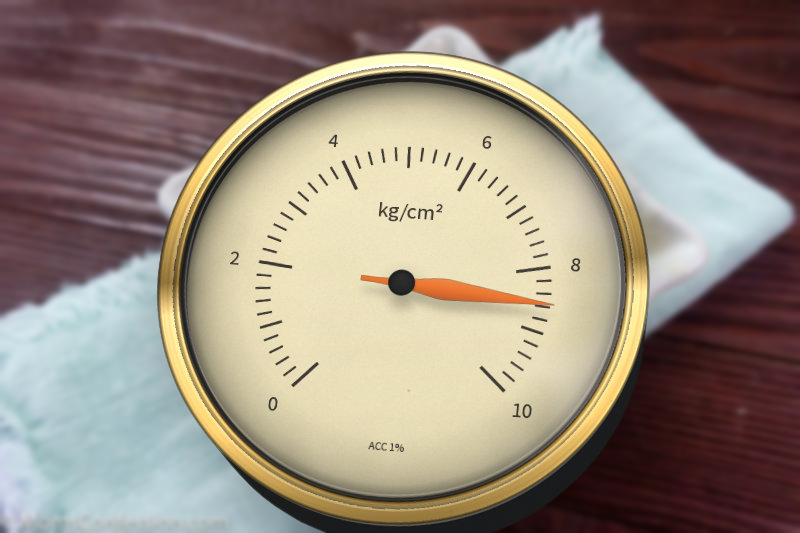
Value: 8.6
